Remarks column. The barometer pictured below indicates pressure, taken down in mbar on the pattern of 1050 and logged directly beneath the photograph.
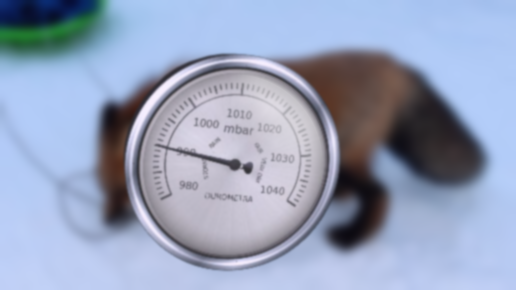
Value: 990
